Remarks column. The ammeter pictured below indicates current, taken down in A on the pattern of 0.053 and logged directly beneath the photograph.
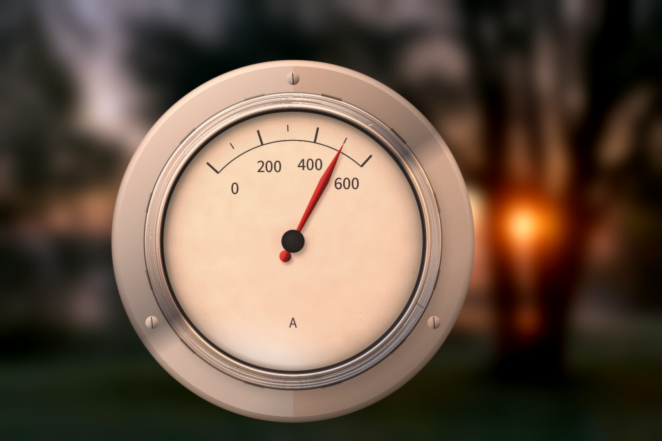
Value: 500
